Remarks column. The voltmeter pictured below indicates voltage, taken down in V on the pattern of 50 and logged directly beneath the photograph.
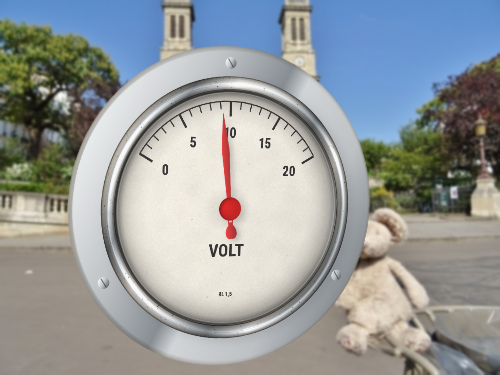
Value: 9
